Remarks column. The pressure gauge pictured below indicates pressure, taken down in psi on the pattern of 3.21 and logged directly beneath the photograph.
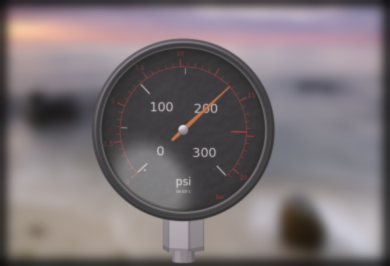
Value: 200
